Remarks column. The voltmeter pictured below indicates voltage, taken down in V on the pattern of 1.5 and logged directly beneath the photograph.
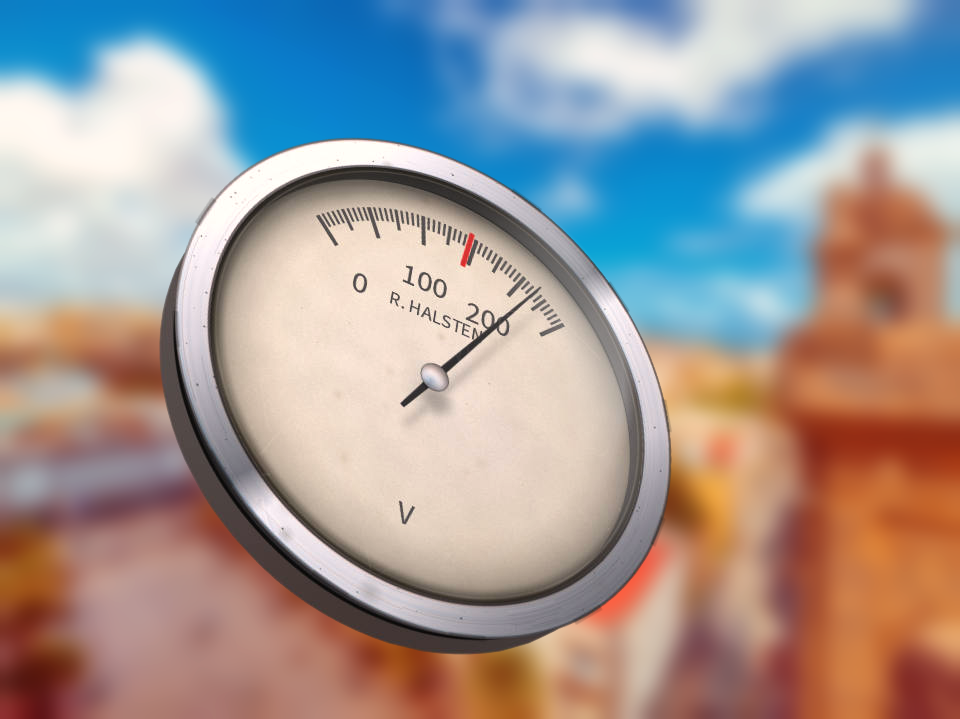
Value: 215
